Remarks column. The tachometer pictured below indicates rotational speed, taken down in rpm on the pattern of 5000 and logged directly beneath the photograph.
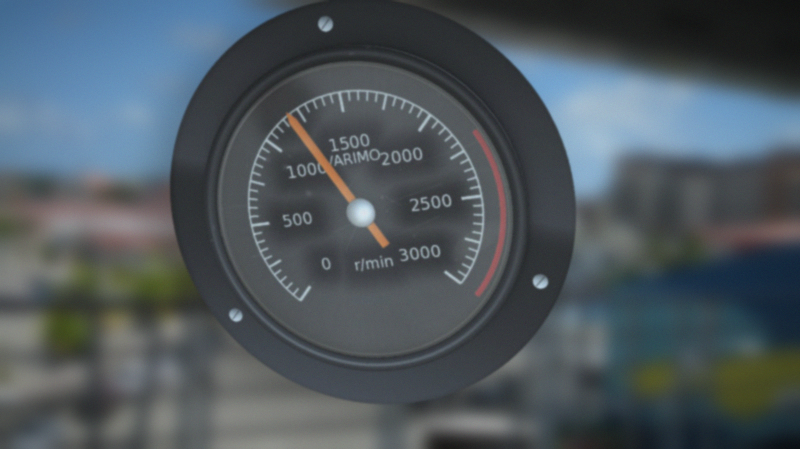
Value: 1200
